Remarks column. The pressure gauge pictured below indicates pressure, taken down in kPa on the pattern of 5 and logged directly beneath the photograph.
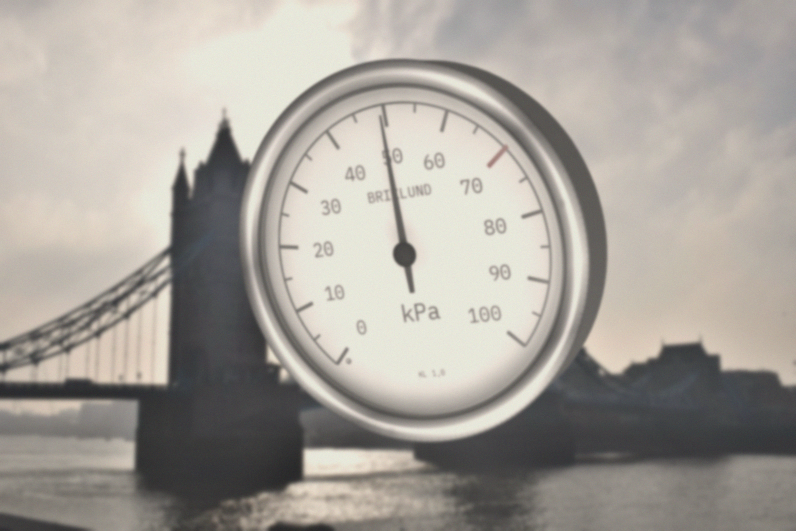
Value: 50
